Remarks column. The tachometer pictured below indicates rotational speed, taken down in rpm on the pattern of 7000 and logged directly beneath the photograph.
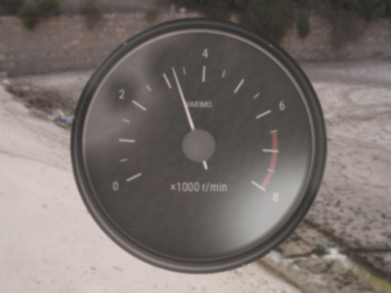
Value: 3250
